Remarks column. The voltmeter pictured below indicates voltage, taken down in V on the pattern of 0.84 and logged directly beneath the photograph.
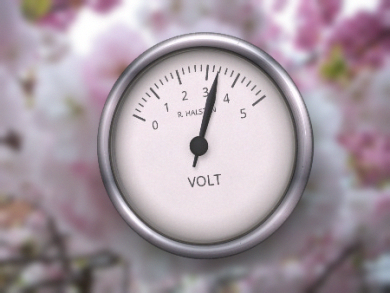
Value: 3.4
